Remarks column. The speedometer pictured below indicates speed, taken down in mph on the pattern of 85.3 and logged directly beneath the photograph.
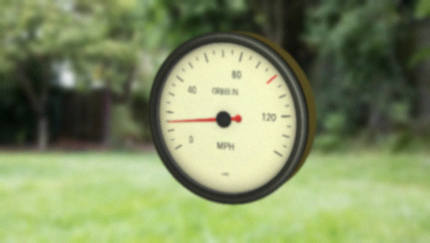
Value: 15
